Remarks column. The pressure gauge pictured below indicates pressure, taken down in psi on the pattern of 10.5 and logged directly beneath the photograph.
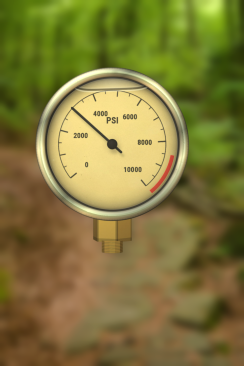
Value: 3000
